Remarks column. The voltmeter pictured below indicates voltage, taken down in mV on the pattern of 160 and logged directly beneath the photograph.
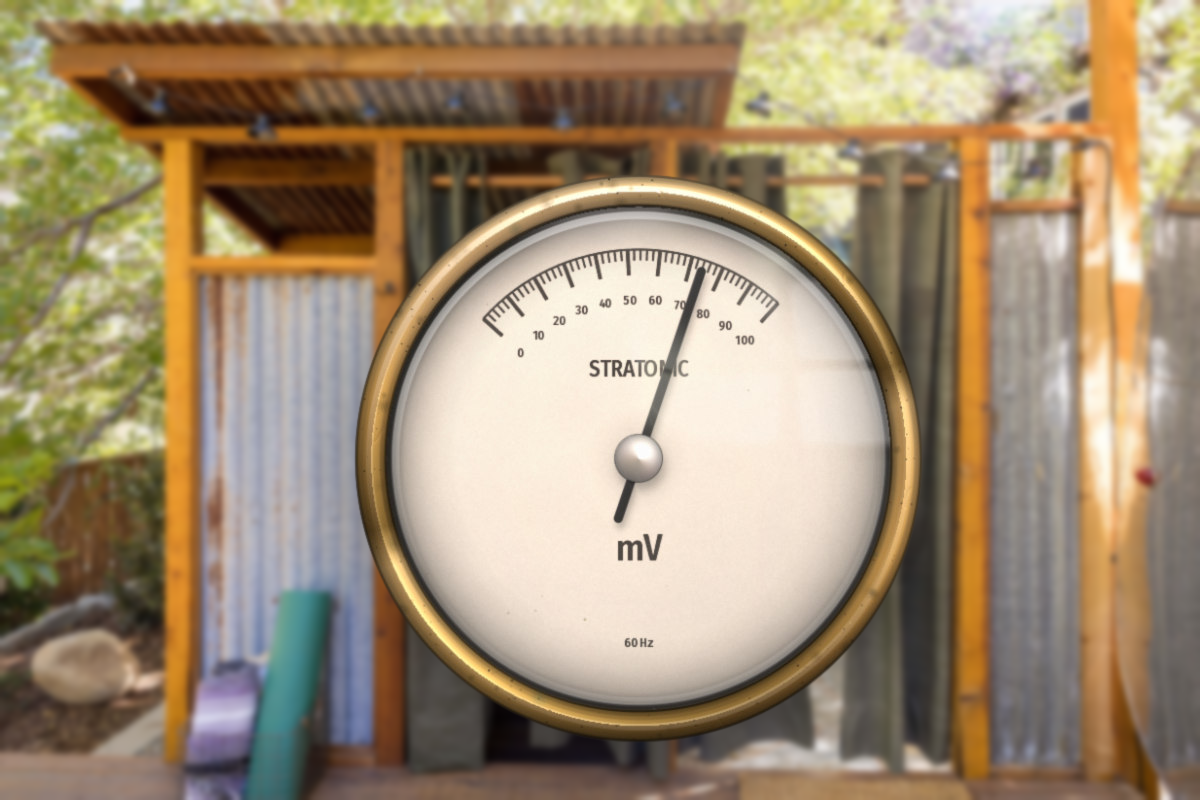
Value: 74
